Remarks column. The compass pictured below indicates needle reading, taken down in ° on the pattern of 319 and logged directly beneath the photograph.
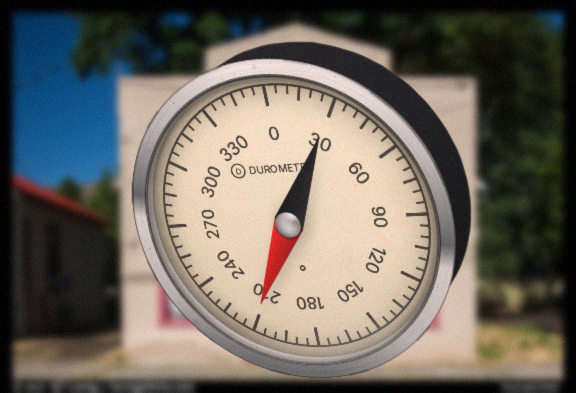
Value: 210
